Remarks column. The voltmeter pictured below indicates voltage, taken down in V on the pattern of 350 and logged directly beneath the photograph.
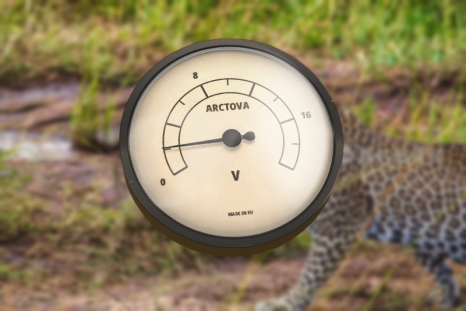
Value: 2
